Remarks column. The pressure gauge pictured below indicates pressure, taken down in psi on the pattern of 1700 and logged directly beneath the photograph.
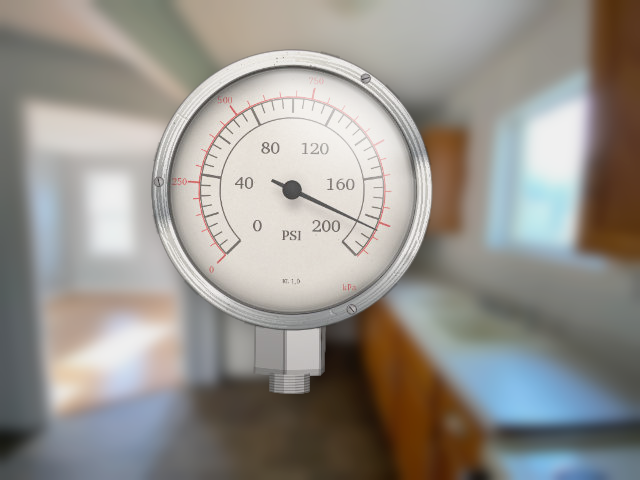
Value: 185
